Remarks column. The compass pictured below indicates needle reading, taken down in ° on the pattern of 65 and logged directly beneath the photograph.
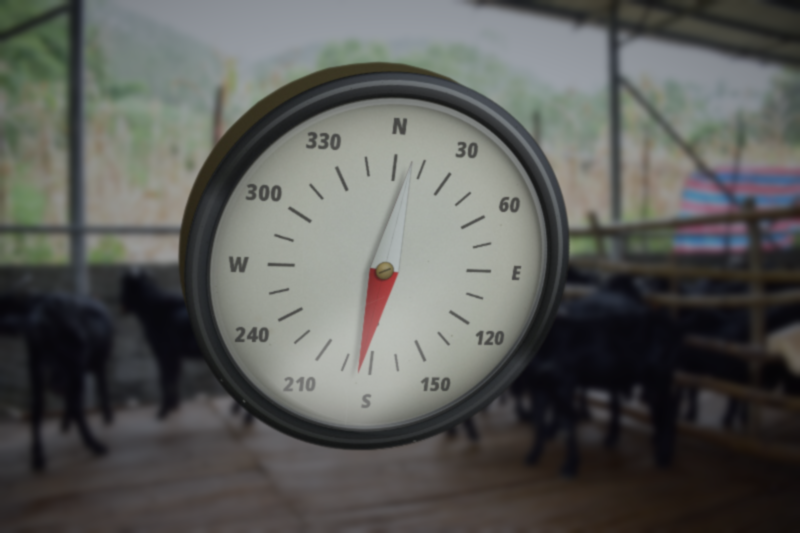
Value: 187.5
